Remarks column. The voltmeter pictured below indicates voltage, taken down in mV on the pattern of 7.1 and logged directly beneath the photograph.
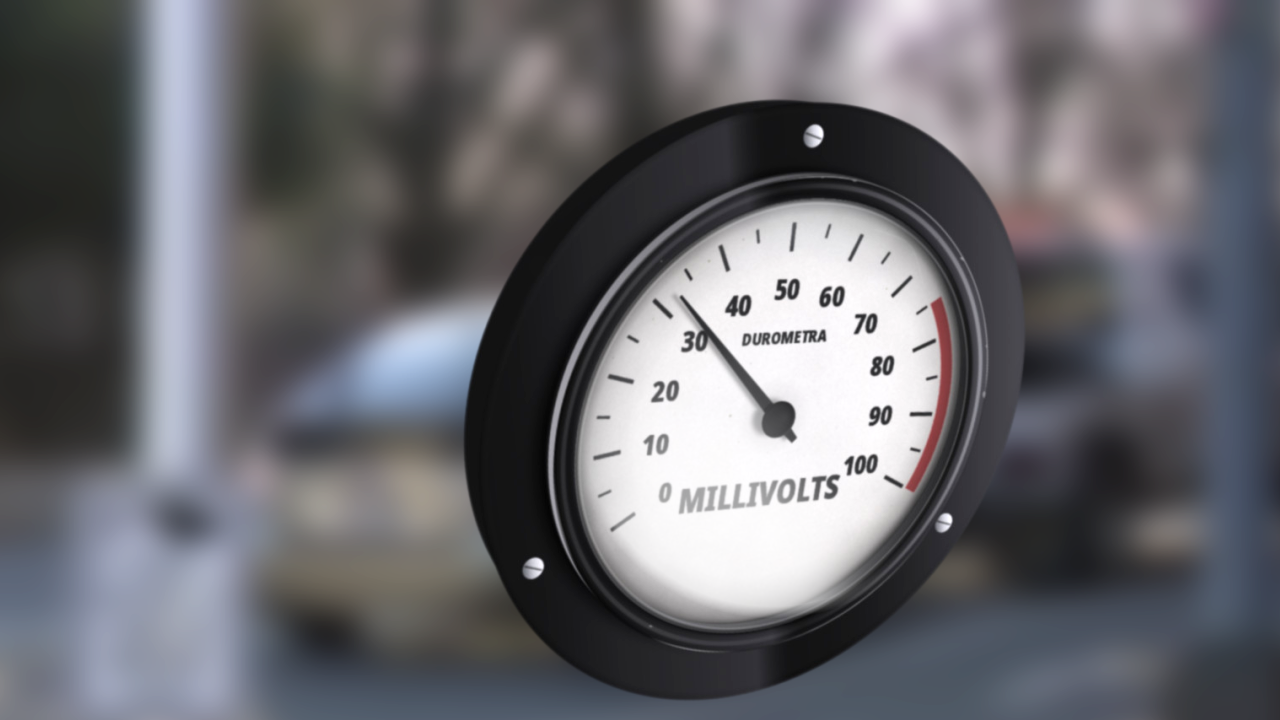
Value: 32.5
